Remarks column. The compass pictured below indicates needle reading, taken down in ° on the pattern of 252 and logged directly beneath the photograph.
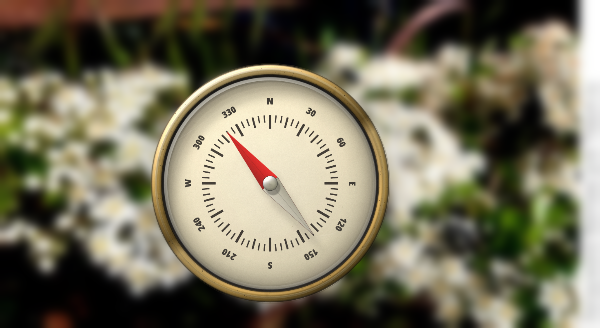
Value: 320
